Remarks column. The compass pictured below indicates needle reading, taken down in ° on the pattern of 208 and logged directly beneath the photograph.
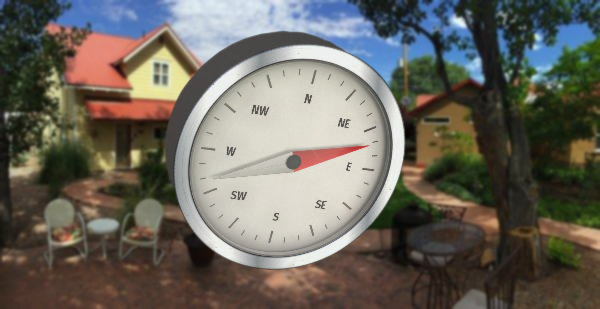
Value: 70
